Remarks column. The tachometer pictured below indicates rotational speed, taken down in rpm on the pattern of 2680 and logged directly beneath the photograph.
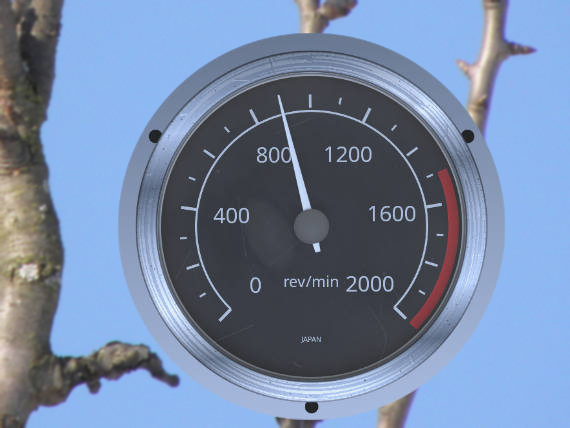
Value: 900
